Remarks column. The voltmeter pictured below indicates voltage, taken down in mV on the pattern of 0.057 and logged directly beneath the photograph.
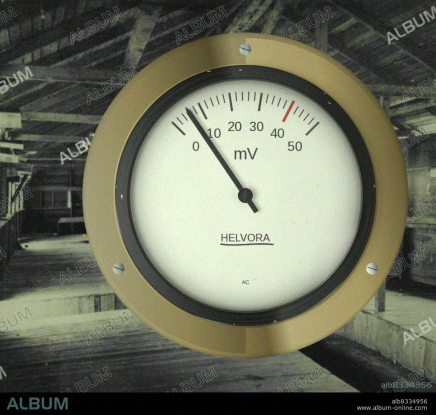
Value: 6
